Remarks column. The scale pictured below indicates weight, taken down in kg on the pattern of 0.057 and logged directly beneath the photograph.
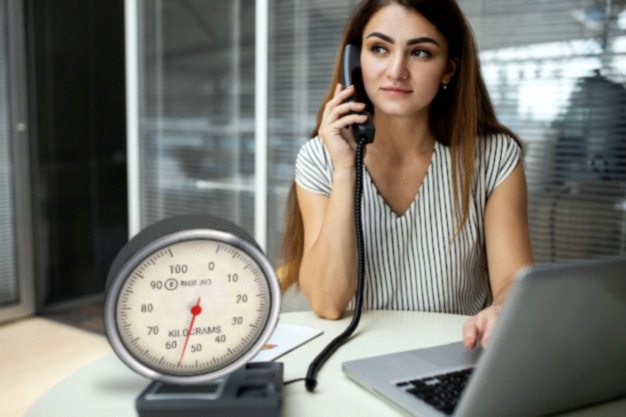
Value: 55
